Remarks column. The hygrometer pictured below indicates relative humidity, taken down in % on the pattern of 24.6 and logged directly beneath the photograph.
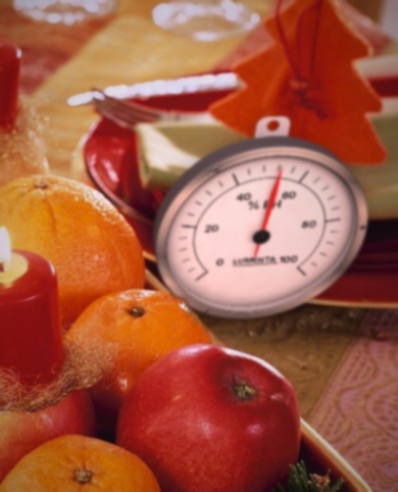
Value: 52
